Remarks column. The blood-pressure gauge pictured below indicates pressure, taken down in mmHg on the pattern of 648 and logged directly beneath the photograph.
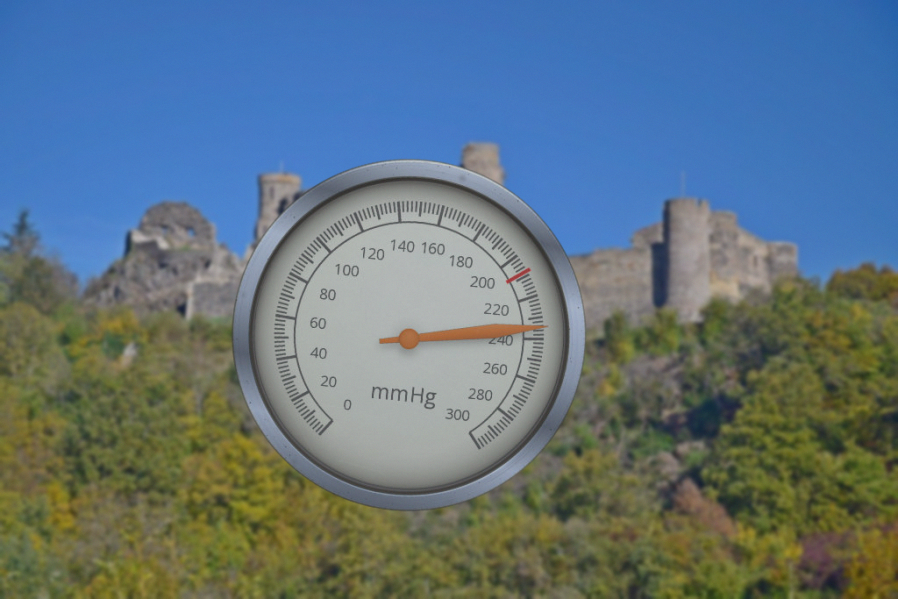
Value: 234
